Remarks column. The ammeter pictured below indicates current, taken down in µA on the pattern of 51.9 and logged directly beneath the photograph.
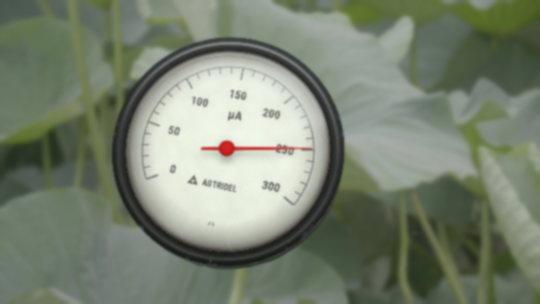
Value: 250
